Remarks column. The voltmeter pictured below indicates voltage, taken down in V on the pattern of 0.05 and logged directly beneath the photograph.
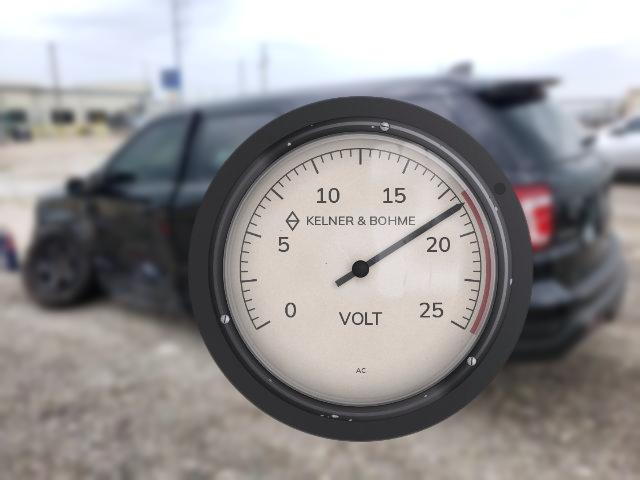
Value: 18.5
